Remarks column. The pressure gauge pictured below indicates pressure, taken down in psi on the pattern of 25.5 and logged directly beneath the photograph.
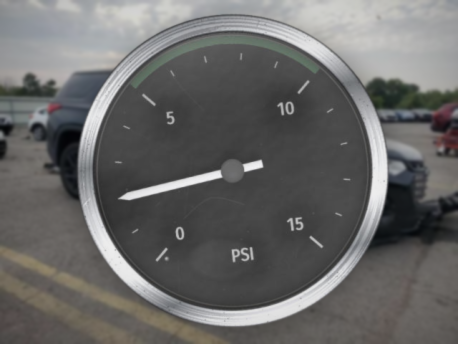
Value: 2
